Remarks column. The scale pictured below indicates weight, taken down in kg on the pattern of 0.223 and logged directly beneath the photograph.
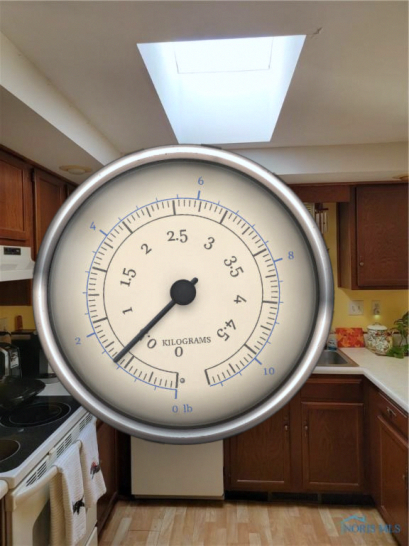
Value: 0.6
